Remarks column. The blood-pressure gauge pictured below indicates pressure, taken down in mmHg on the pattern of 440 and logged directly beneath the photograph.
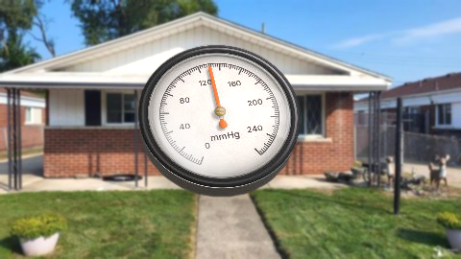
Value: 130
